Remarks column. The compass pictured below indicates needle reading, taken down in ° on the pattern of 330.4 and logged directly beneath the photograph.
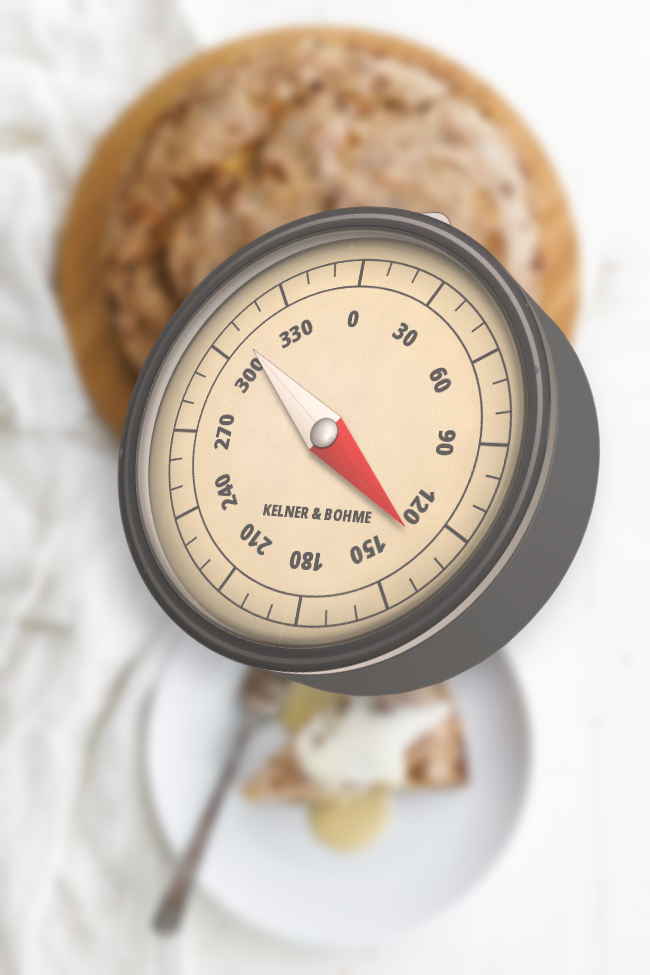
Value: 130
